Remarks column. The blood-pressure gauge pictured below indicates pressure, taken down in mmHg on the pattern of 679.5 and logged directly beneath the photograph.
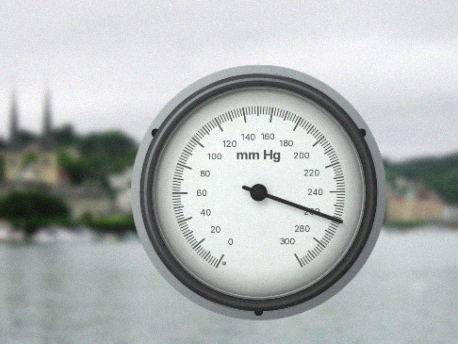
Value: 260
